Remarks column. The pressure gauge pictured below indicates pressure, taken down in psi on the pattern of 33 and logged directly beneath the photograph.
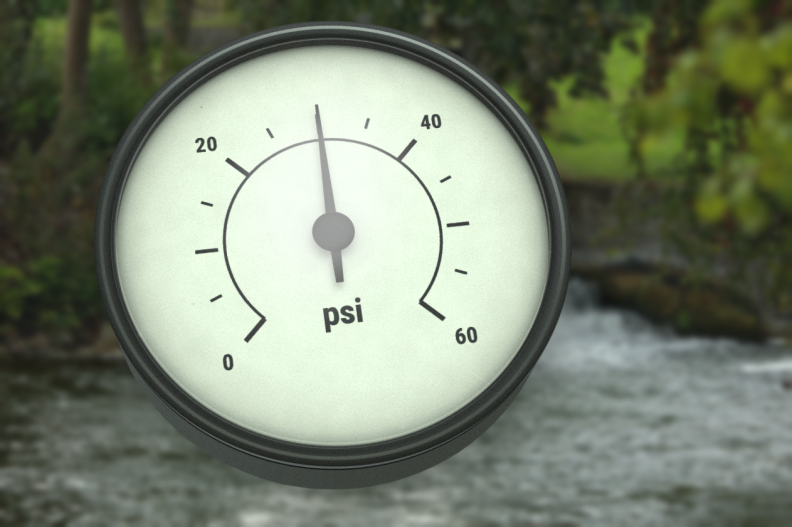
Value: 30
